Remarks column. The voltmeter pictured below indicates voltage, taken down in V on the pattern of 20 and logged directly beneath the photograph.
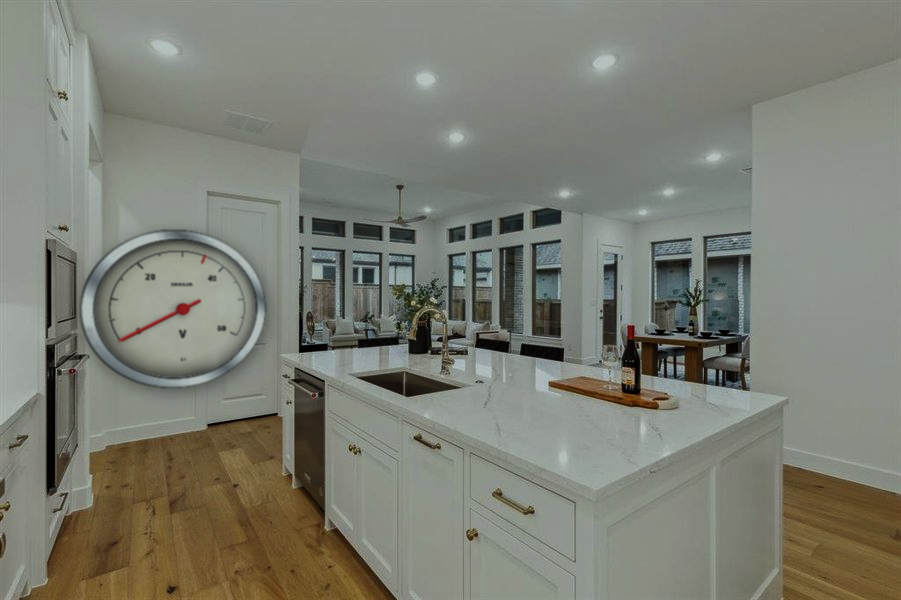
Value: 0
